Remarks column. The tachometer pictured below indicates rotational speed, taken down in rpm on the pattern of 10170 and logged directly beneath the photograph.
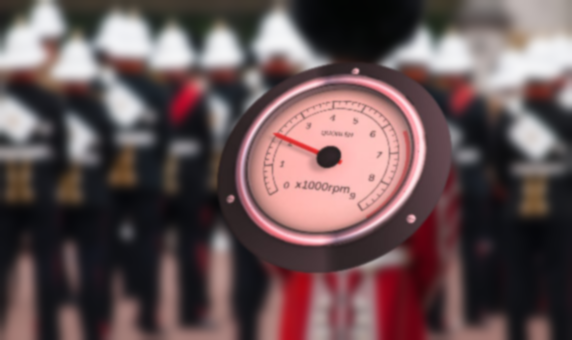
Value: 2000
